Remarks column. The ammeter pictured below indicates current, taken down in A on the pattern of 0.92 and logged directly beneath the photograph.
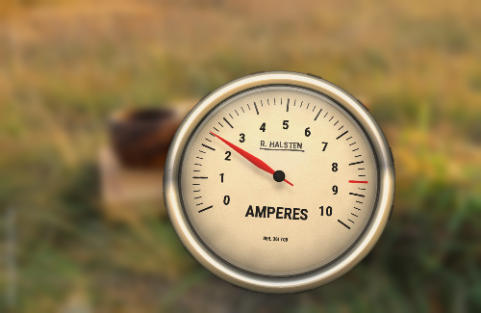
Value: 2.4
